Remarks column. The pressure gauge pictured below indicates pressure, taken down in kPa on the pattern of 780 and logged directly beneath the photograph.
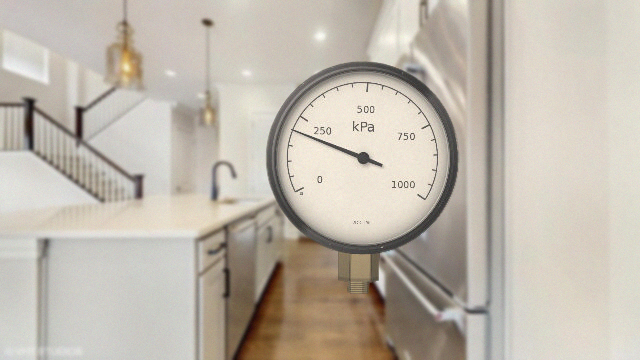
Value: 200
